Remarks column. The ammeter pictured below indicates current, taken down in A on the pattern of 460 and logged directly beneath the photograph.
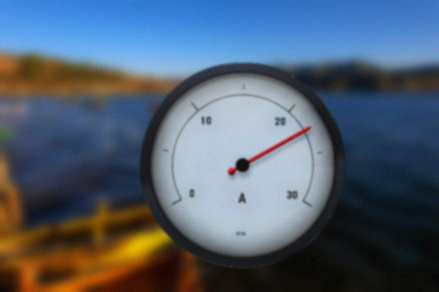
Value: 22.5
